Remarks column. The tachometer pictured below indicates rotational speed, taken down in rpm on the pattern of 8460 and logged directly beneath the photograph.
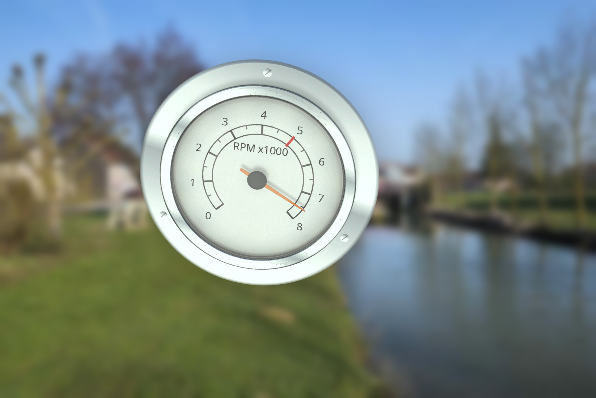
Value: 7500
